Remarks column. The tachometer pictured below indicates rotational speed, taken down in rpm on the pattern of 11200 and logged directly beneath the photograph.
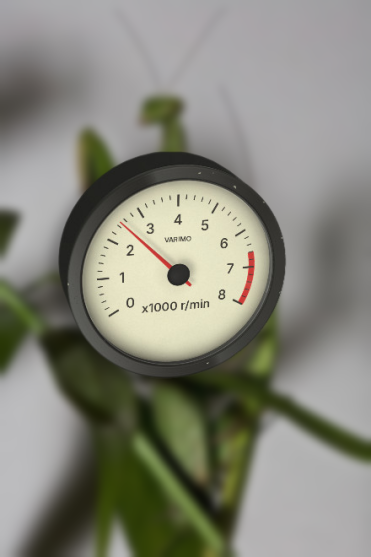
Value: 2500
